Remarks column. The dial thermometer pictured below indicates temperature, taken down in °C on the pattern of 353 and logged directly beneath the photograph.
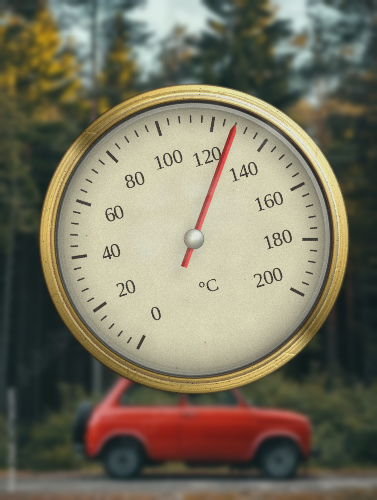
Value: 128
